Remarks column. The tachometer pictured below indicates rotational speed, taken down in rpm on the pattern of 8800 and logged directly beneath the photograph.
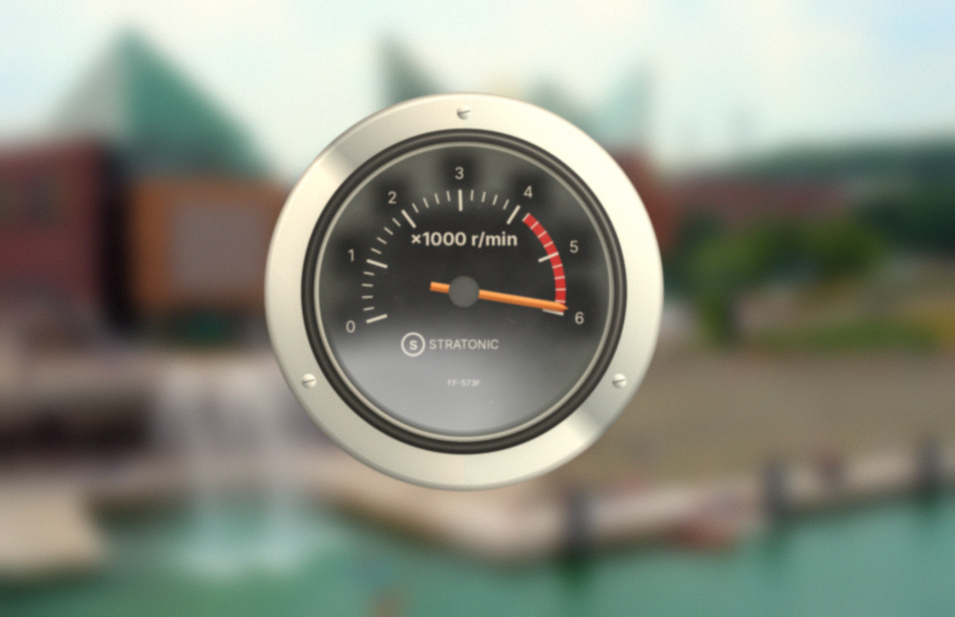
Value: 5900
